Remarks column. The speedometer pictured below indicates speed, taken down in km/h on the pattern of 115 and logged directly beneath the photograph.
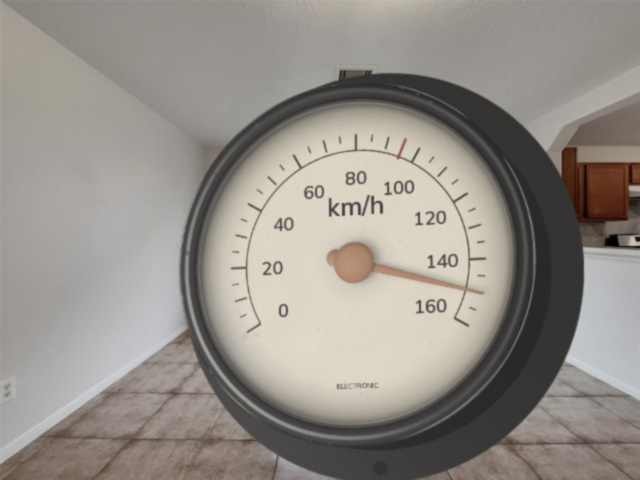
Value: 150
